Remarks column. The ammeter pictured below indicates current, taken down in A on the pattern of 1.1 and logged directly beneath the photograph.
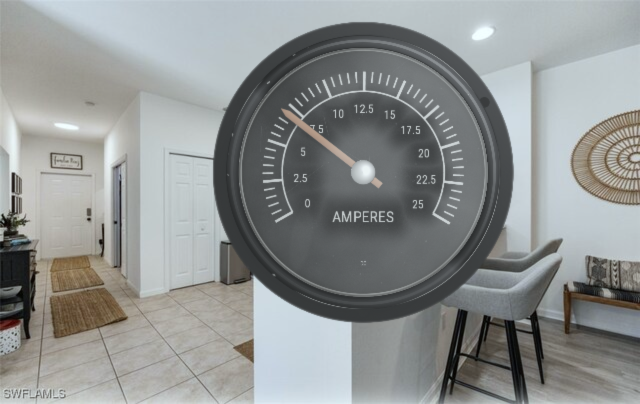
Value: 7
